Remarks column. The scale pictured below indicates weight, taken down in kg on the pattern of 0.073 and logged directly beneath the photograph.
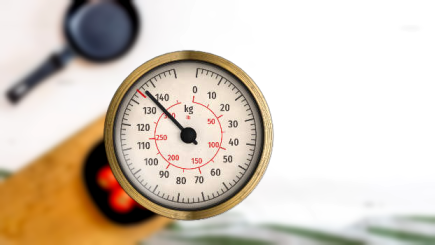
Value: 136
